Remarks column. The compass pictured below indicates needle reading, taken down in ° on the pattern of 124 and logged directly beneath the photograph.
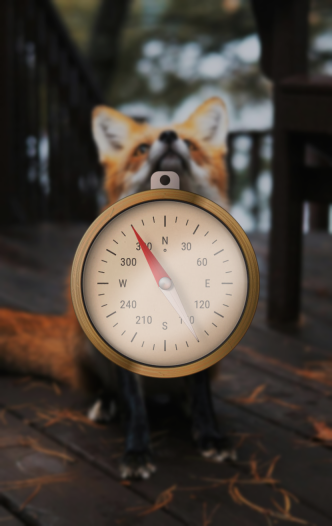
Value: 330
